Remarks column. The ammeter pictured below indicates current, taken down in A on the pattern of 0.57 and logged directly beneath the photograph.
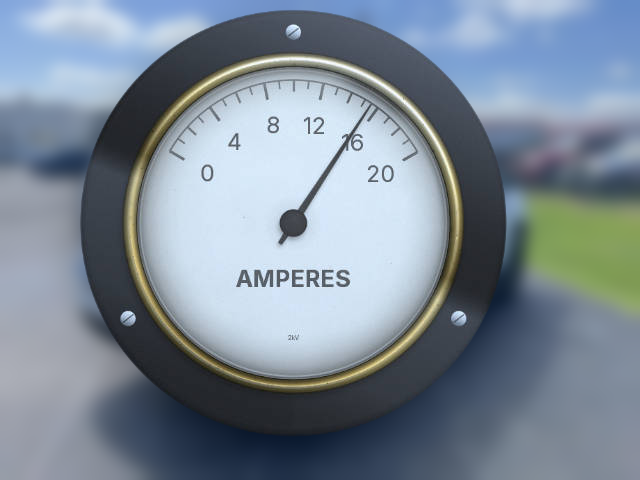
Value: 15.5
